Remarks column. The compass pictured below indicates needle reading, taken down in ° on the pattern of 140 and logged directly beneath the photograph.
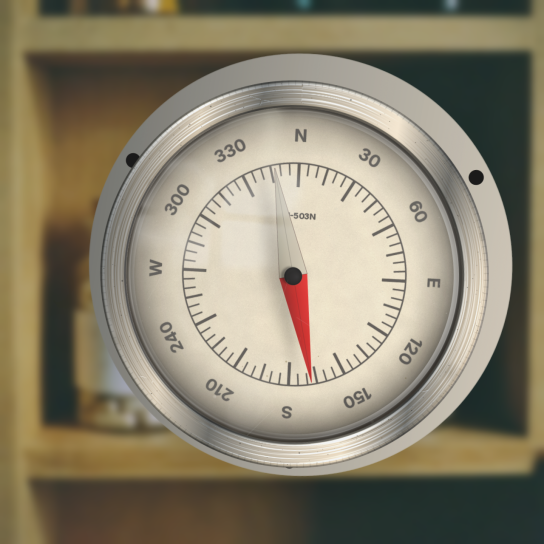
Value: 167.5
